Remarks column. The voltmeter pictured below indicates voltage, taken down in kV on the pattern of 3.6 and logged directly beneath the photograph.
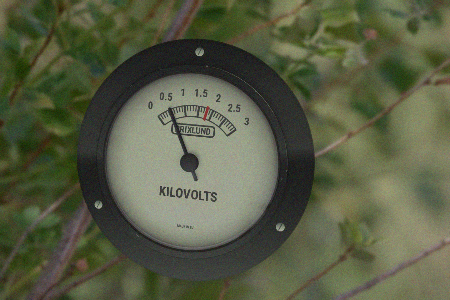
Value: 0.5
